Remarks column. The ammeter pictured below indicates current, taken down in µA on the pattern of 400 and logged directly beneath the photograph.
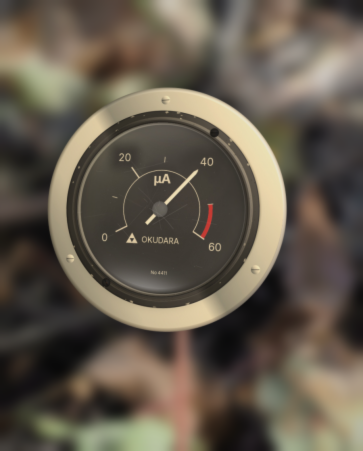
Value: 40
